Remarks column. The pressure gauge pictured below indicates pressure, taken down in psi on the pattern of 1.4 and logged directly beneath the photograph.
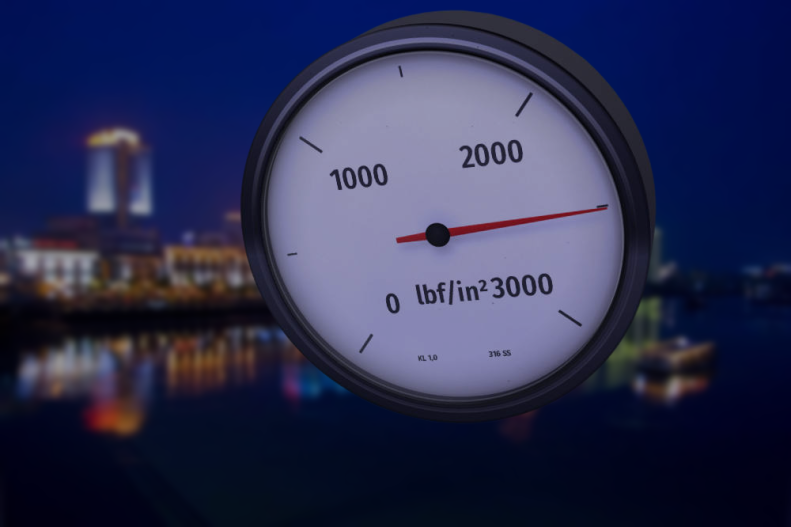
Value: 2500
